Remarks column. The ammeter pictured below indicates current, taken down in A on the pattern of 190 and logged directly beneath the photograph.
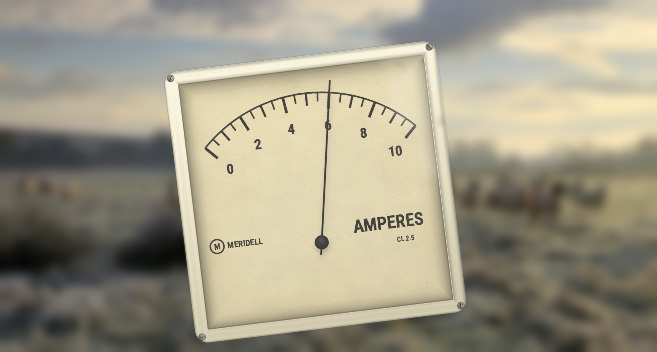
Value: 6
